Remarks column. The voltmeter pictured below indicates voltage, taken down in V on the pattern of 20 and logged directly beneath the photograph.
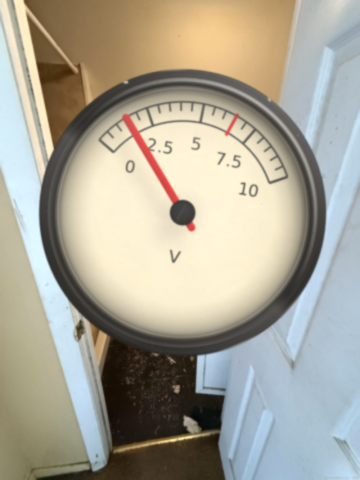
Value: 1.5
